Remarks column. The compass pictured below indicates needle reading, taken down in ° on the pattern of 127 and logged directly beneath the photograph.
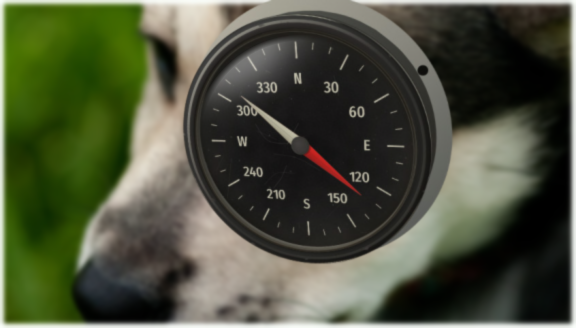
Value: 130
